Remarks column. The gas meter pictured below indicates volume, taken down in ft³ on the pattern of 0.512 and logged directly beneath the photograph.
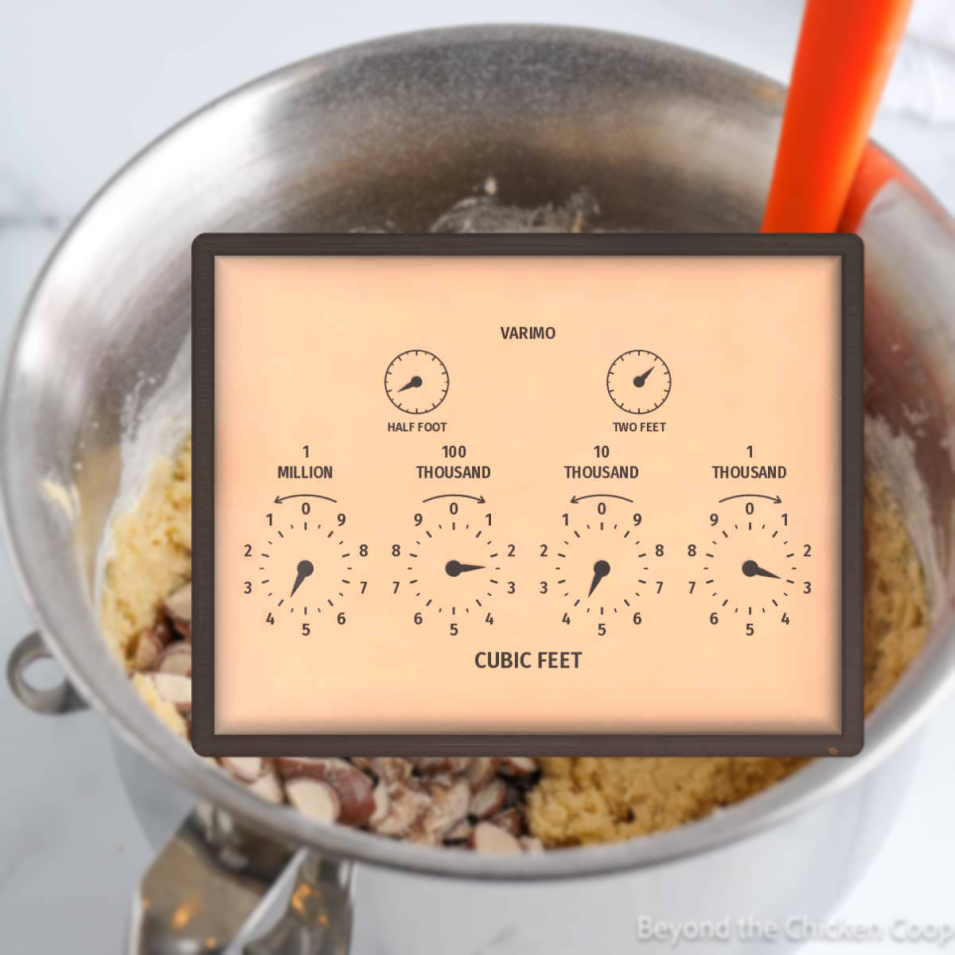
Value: 424300
